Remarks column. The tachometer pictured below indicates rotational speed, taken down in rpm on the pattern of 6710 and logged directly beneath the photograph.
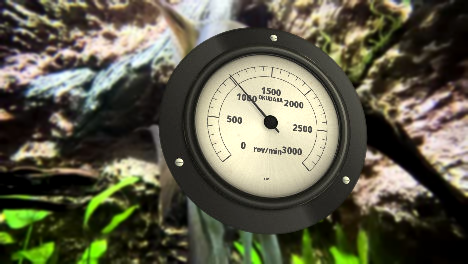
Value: 1000
